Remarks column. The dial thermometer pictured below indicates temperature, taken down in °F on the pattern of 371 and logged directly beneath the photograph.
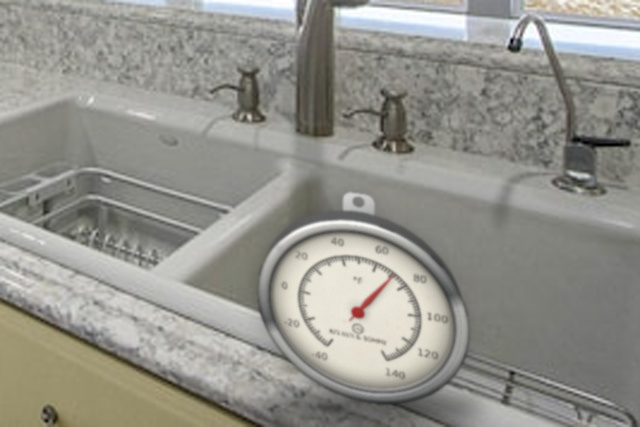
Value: 70
